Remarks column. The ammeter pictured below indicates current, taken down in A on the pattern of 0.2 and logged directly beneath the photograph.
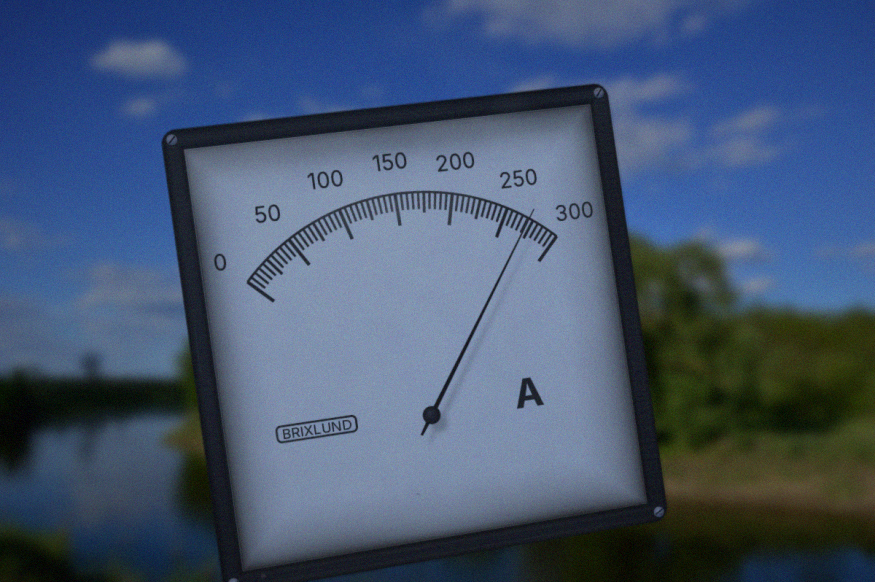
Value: 270
